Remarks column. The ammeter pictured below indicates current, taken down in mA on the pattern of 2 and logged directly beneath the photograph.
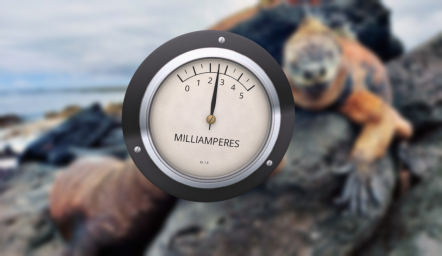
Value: 2.5
